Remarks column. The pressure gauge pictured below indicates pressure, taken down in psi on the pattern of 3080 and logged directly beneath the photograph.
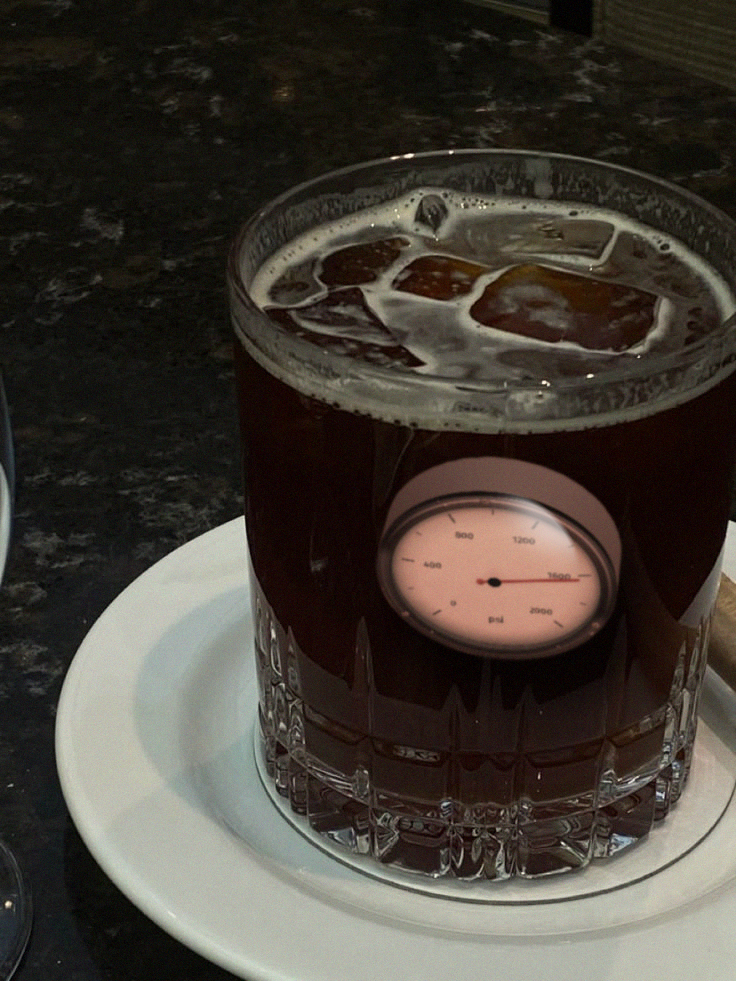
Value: 1600
